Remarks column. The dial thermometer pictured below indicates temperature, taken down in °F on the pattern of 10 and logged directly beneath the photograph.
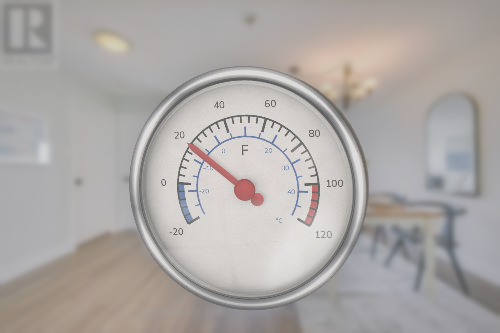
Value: 20
